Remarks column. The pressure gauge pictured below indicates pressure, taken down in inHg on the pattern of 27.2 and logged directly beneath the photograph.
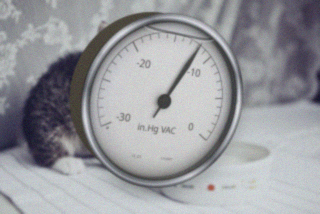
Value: -12
